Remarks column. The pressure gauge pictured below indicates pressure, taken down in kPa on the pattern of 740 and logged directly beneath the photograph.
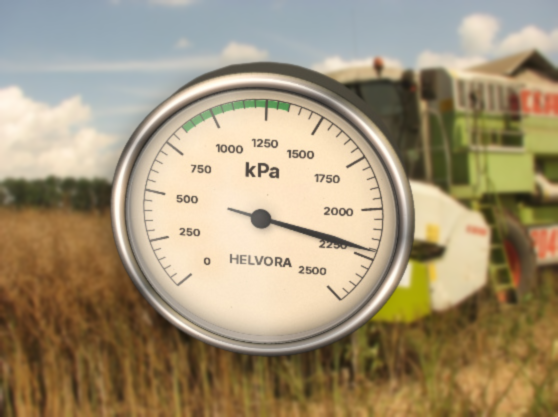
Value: 2200
